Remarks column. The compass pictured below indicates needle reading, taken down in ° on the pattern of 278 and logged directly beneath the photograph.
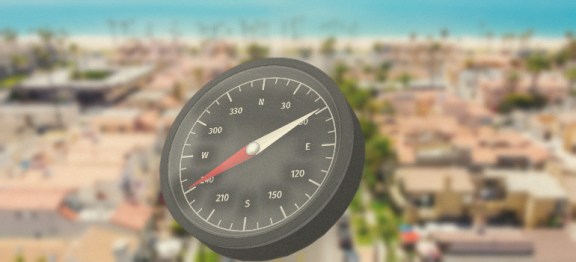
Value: 240
